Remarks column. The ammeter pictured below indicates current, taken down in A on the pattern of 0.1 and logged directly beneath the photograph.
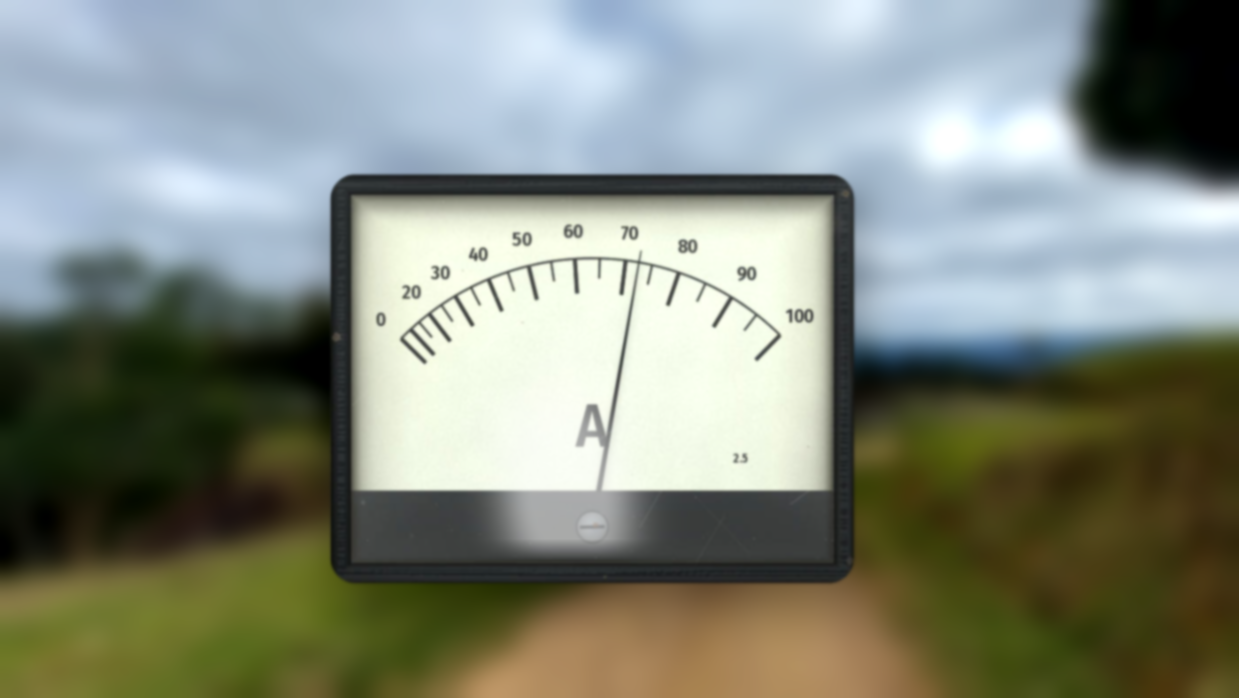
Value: 72.5
